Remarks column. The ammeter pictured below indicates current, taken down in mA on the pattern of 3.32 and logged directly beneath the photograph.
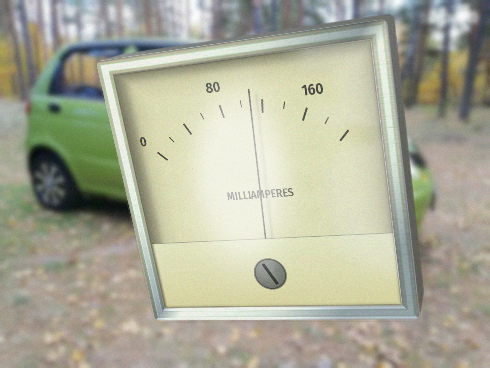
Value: 110
